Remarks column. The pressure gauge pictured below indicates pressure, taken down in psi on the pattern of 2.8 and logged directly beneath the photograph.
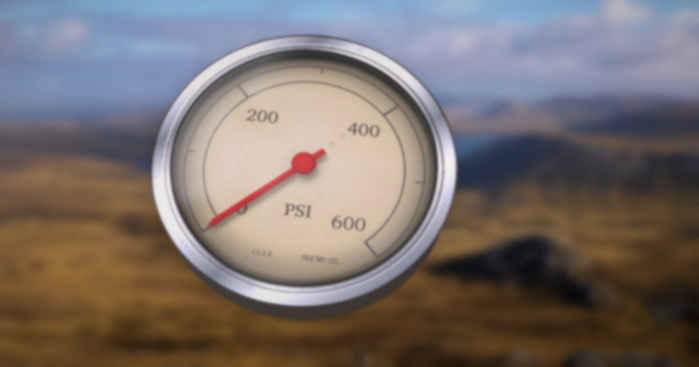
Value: 0
